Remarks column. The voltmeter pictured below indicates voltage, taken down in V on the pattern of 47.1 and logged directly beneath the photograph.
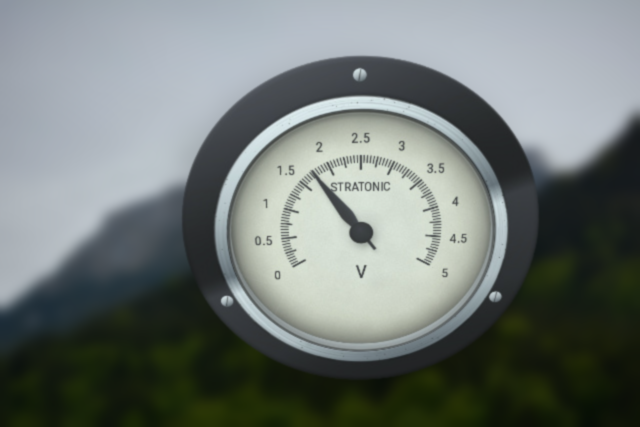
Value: 1.75
